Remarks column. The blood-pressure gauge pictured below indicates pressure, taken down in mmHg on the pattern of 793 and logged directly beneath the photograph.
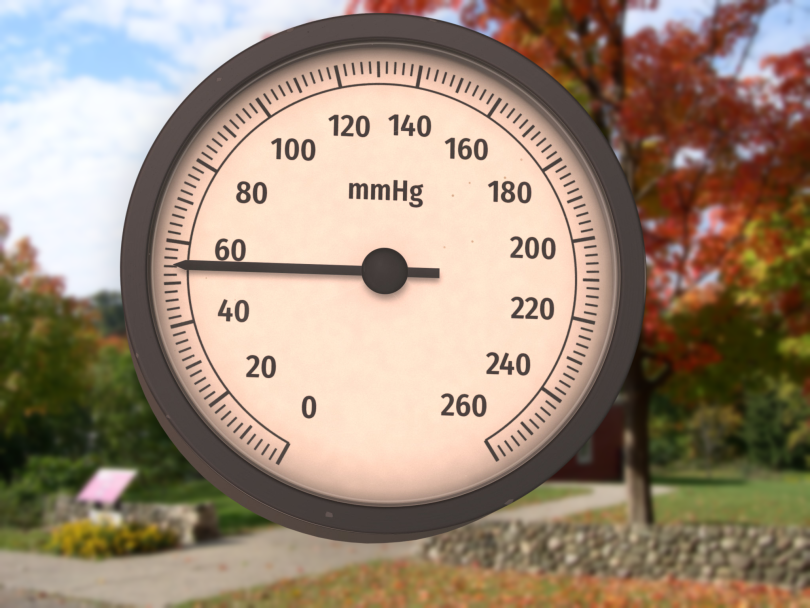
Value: 54
